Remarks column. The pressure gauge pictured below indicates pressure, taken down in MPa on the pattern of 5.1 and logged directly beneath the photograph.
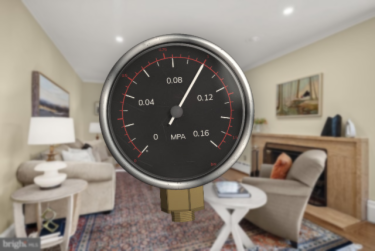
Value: 0.1
